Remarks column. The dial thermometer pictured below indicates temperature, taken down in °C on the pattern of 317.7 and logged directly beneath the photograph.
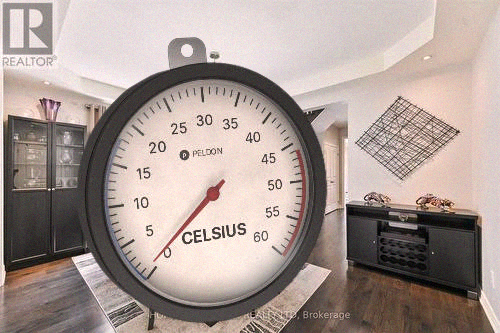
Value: 1
